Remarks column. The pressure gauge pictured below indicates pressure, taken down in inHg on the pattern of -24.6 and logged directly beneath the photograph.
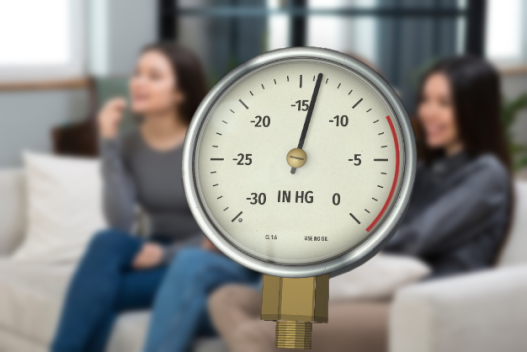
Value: -13.5
